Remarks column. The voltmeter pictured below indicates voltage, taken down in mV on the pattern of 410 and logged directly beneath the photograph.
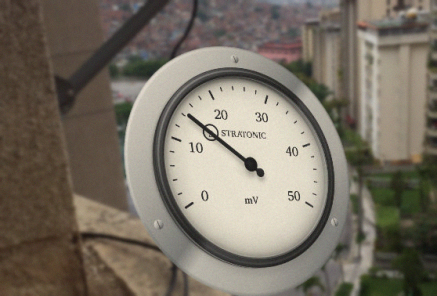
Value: 14
